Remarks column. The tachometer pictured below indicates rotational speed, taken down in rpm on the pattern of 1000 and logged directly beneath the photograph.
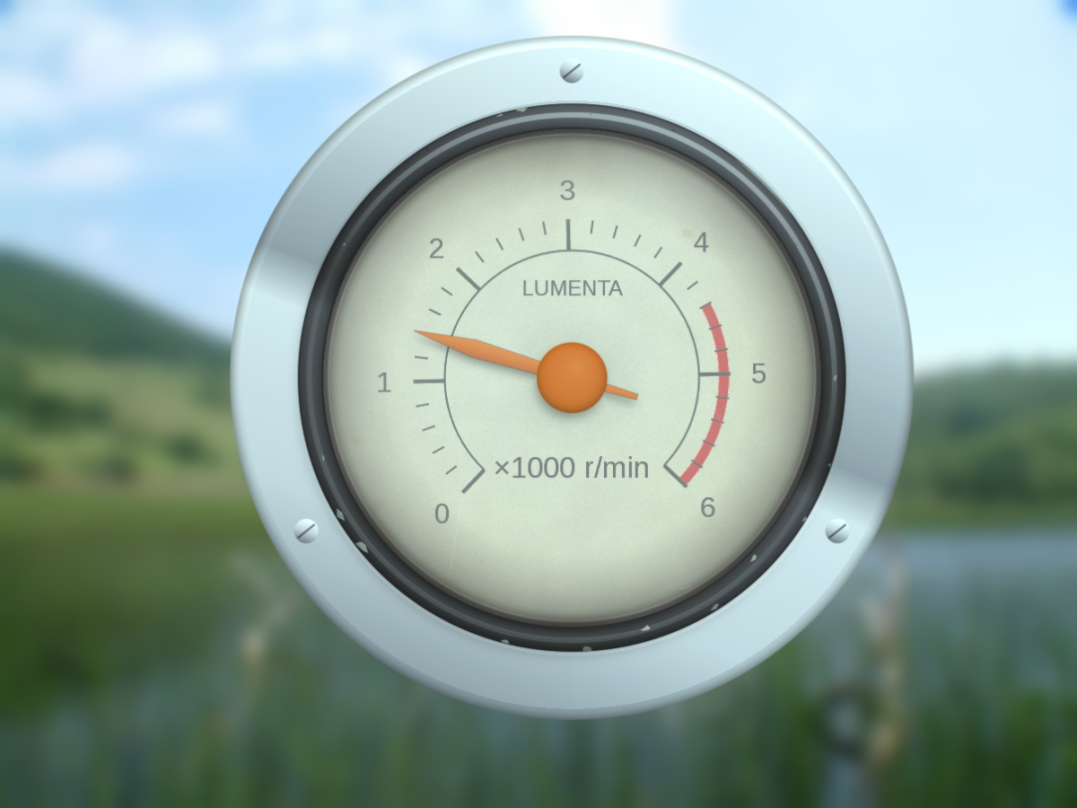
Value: 1400
